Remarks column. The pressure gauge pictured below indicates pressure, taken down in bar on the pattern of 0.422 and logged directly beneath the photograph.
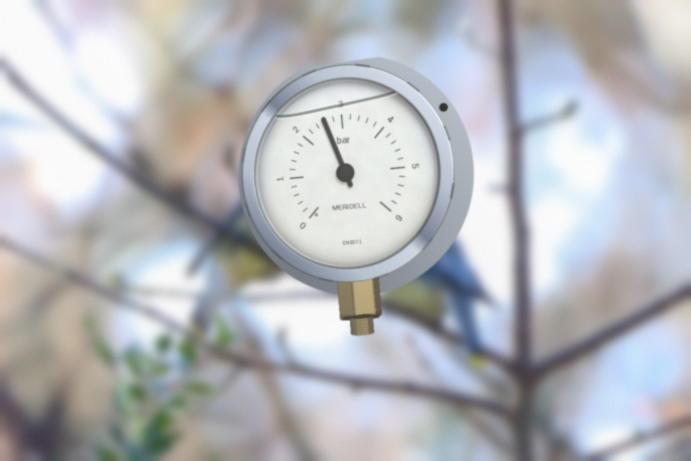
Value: 2.6
